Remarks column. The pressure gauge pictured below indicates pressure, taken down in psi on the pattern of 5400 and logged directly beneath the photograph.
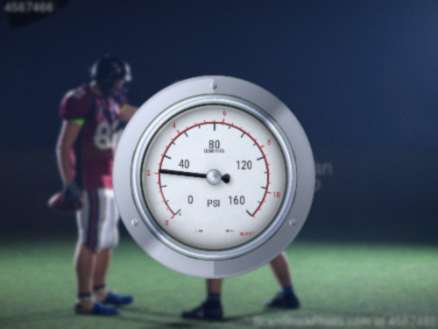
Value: 30
